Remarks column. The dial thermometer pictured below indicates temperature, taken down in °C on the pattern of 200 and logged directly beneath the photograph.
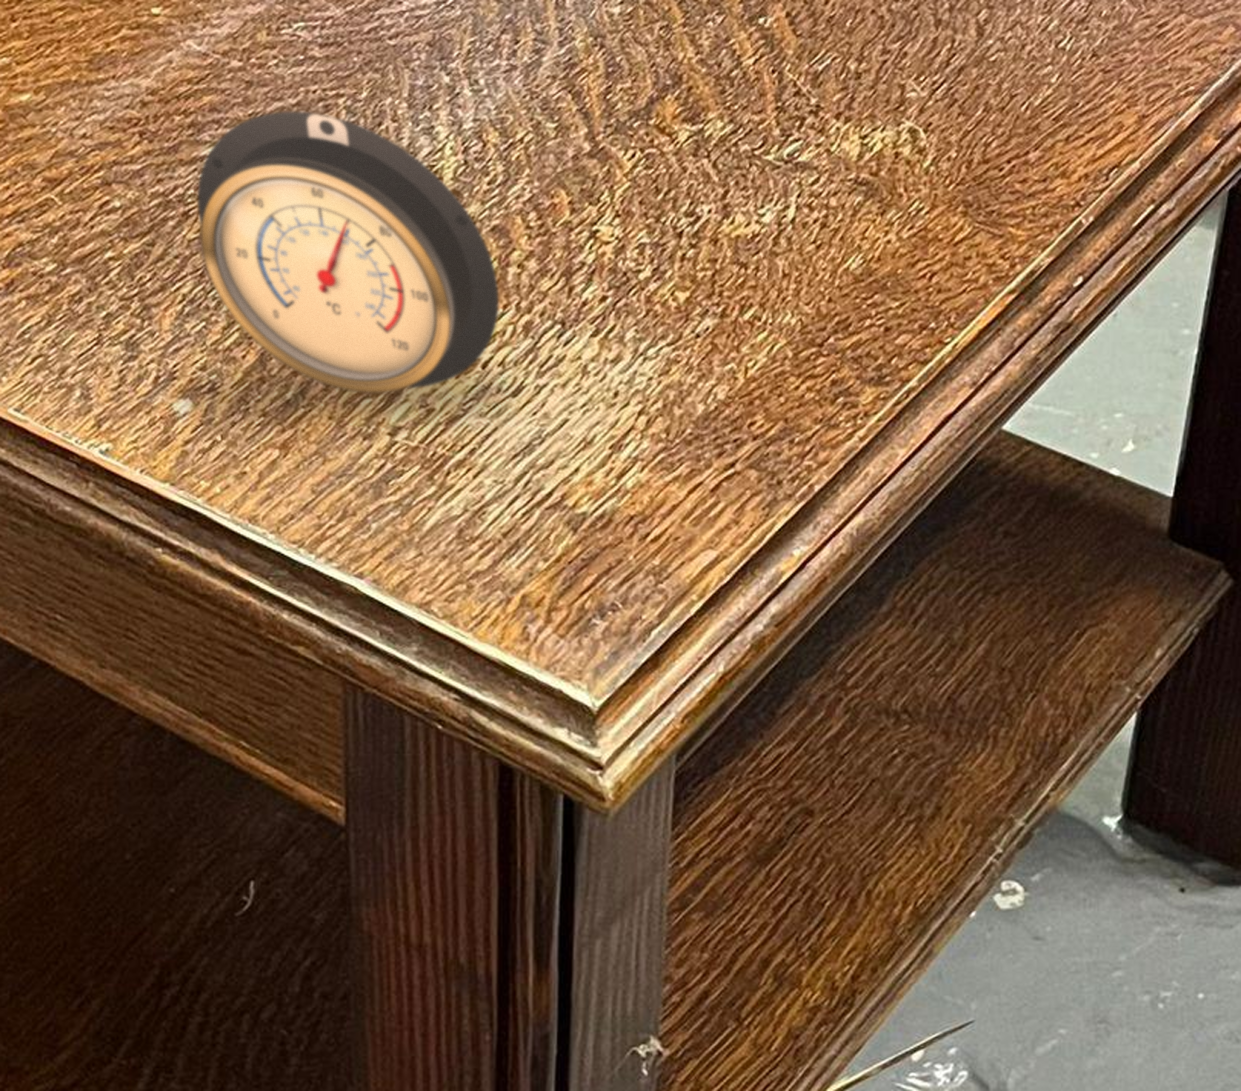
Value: 70
